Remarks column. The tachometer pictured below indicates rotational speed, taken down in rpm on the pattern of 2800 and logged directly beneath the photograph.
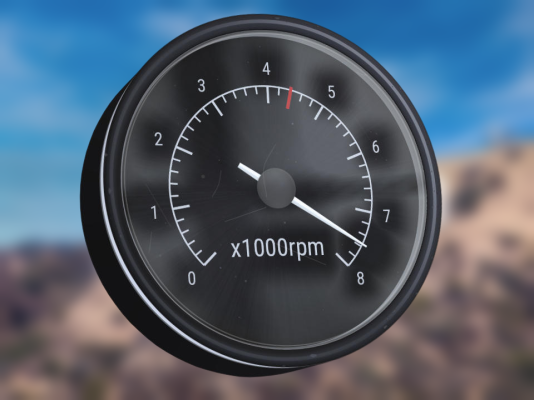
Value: 7600
